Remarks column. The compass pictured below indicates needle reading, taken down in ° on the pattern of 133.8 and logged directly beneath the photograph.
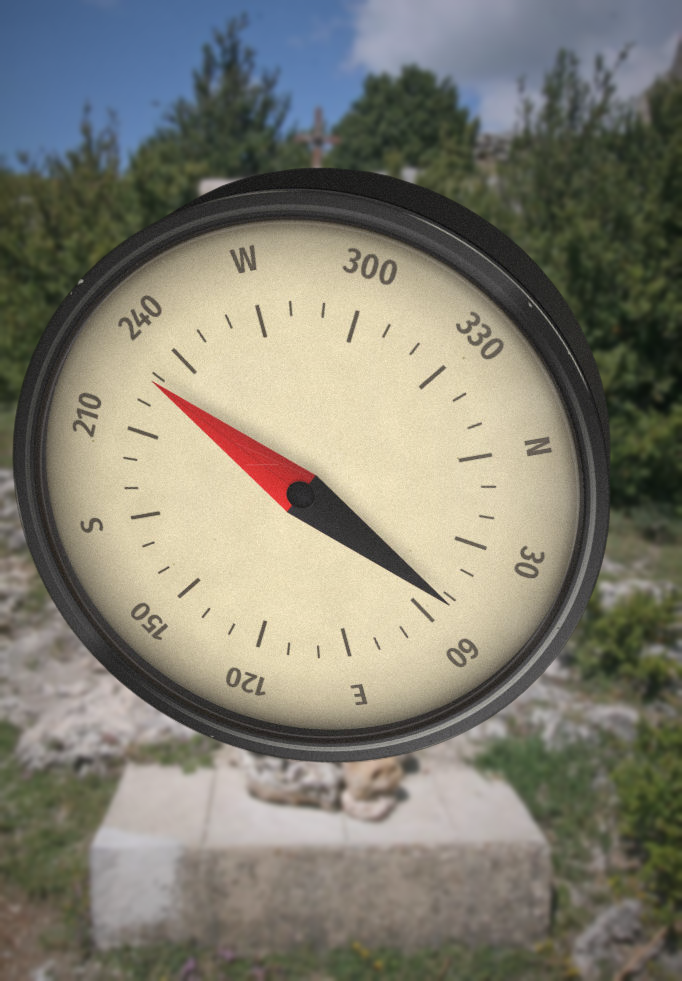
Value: 230
